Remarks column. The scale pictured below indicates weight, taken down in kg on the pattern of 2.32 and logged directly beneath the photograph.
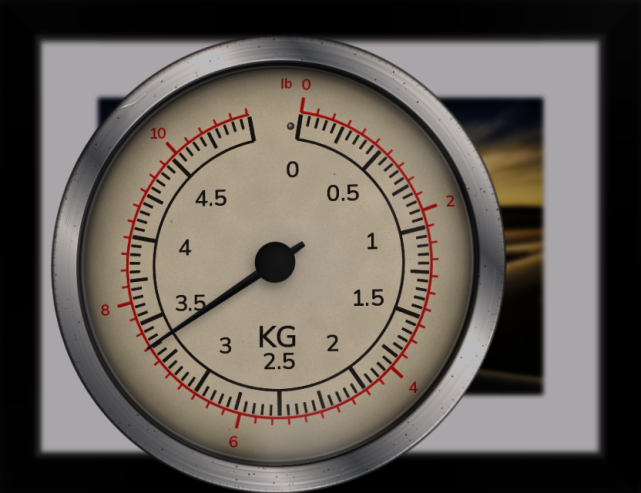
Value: 3.35
